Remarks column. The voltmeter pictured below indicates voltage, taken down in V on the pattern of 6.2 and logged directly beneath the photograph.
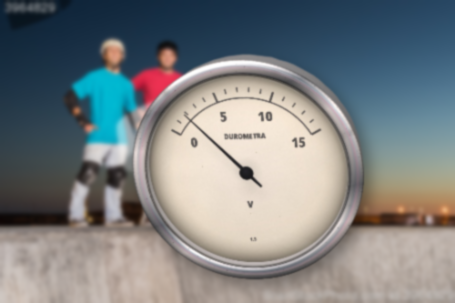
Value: 2
